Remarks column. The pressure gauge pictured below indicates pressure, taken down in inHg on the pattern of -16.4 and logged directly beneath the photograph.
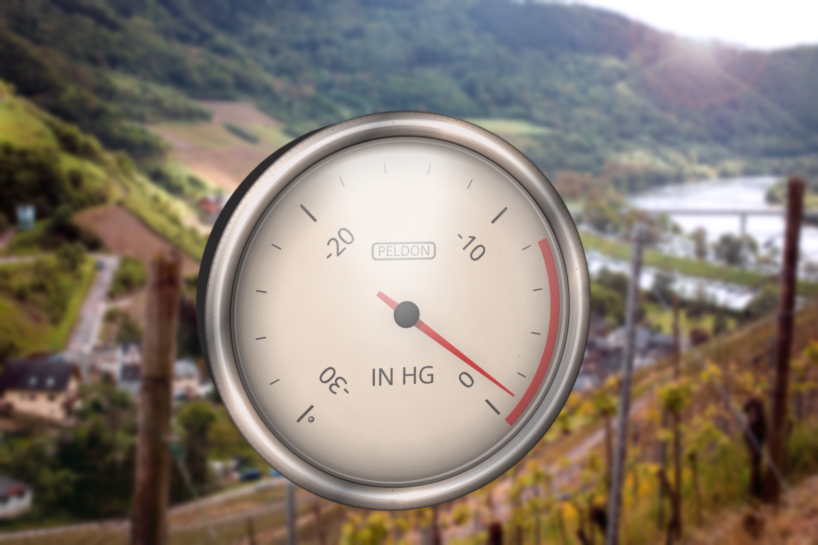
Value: -1
